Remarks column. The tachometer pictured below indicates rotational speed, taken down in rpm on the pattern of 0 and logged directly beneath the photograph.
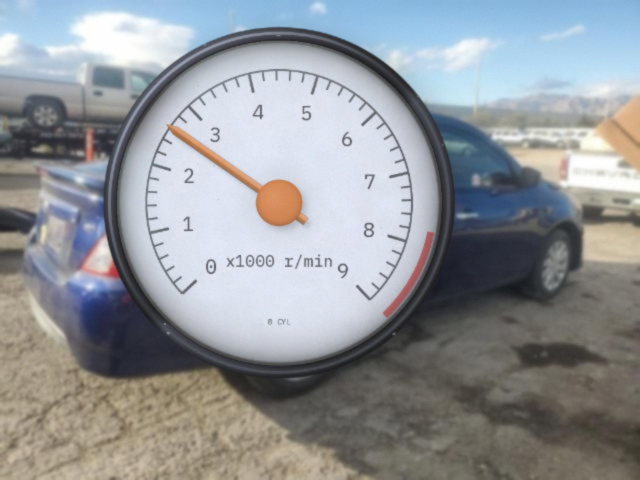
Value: 2600
